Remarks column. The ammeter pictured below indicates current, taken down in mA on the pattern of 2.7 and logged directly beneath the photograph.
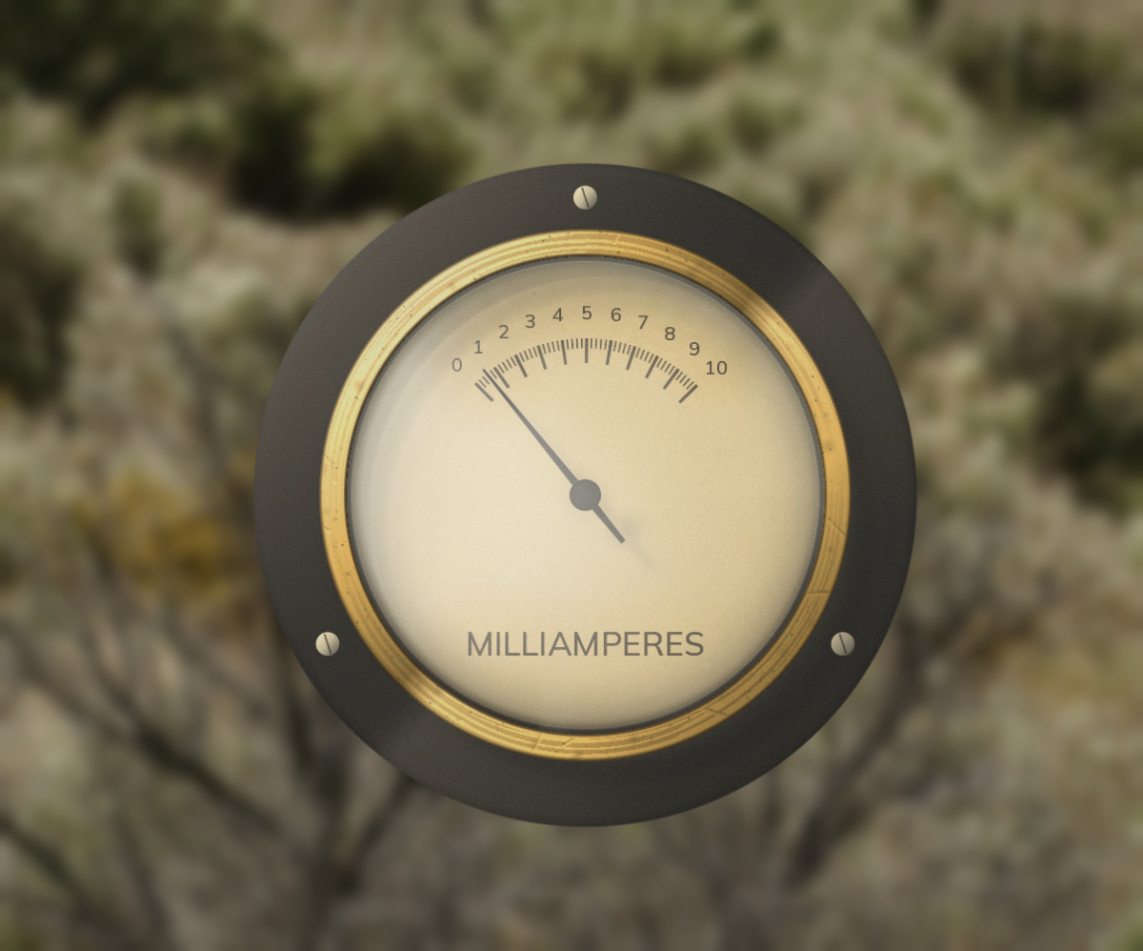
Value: 0.6
